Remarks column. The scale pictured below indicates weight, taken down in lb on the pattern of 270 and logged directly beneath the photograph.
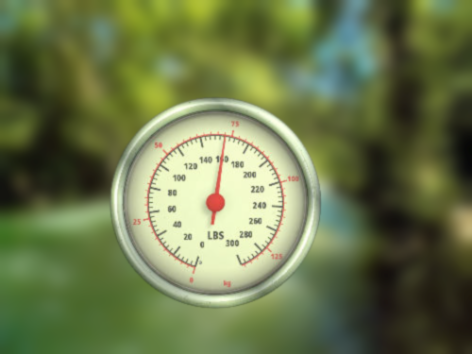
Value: 160
